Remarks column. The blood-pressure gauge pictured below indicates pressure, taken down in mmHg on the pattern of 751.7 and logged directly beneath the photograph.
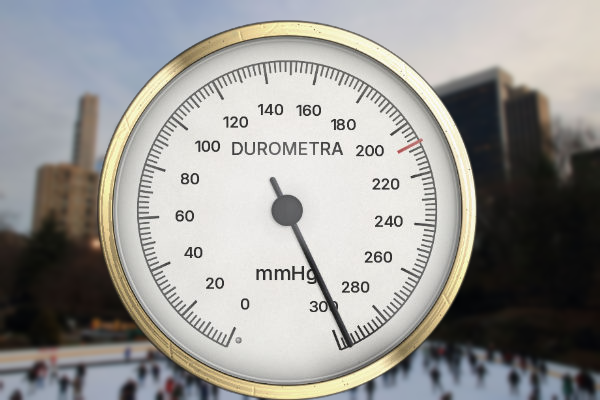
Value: 296
